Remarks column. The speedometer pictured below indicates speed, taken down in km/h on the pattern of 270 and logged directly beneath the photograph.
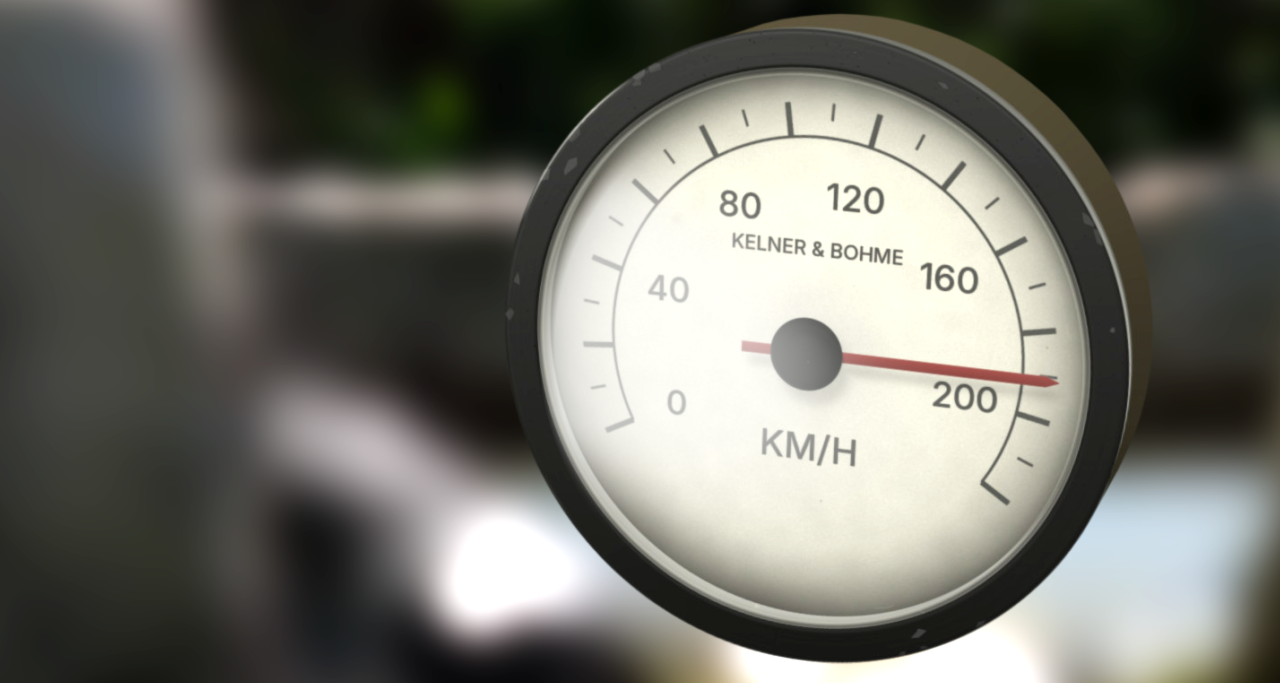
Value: 190
